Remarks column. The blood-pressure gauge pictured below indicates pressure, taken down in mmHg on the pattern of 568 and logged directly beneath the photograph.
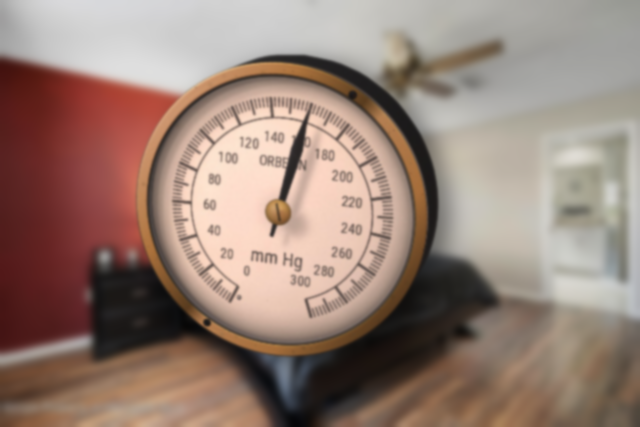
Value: 160
